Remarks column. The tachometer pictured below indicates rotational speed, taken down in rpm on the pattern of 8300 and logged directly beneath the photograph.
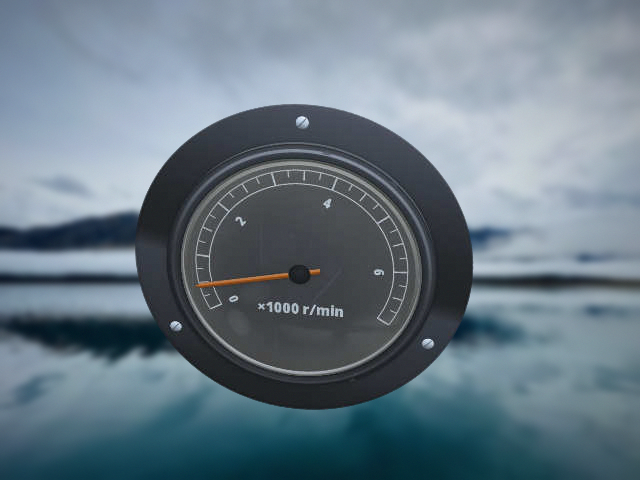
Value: 500
